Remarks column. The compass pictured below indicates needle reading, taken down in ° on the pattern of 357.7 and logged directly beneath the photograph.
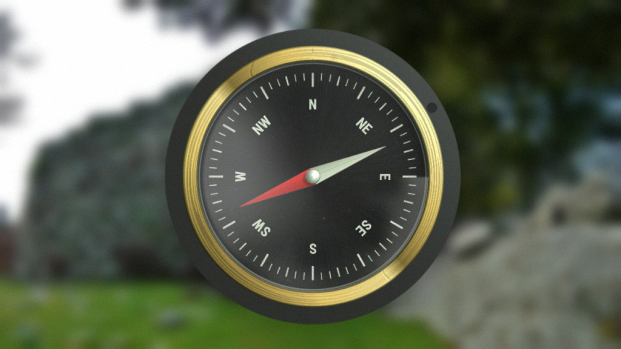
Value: 247.5
